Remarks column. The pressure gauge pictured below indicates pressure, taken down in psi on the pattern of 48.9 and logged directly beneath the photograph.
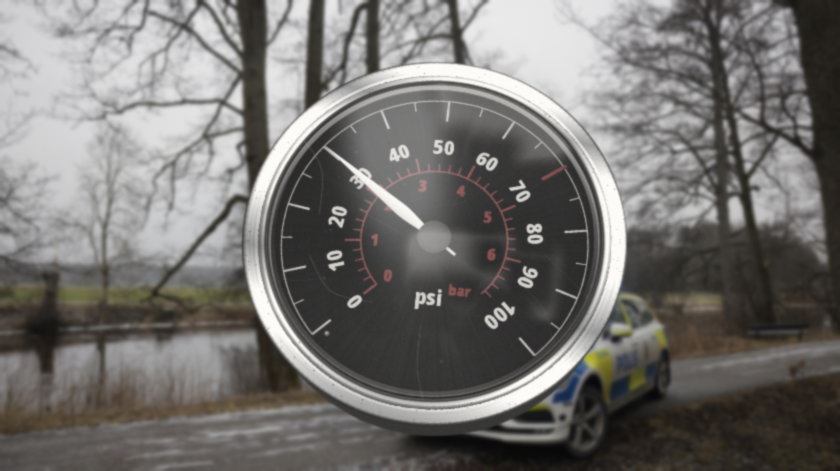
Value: 30
